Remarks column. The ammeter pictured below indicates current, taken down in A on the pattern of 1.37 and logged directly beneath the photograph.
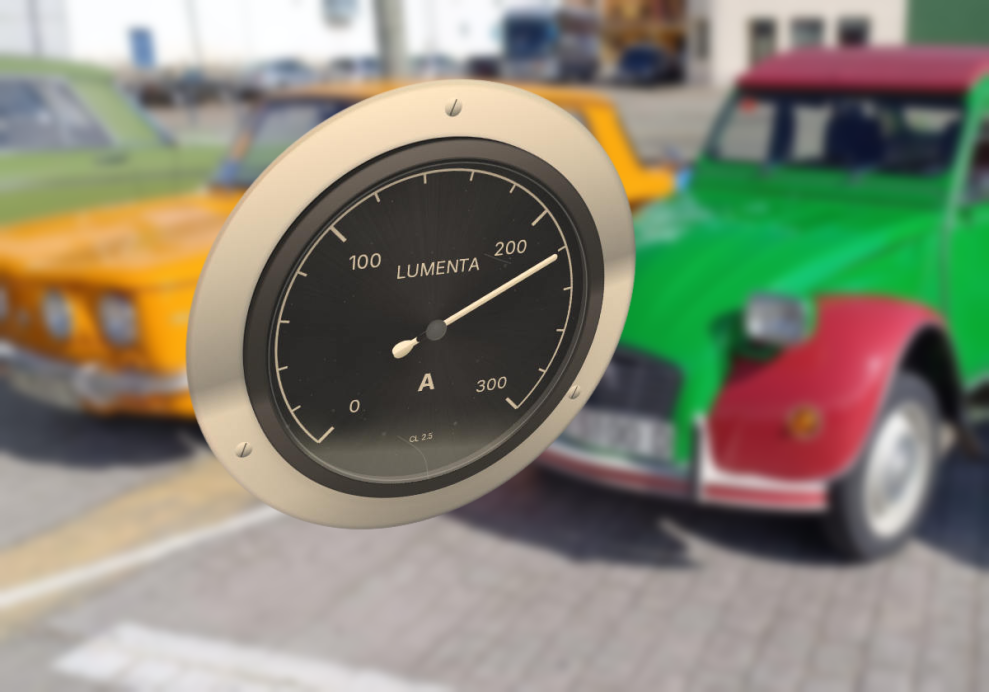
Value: 220
